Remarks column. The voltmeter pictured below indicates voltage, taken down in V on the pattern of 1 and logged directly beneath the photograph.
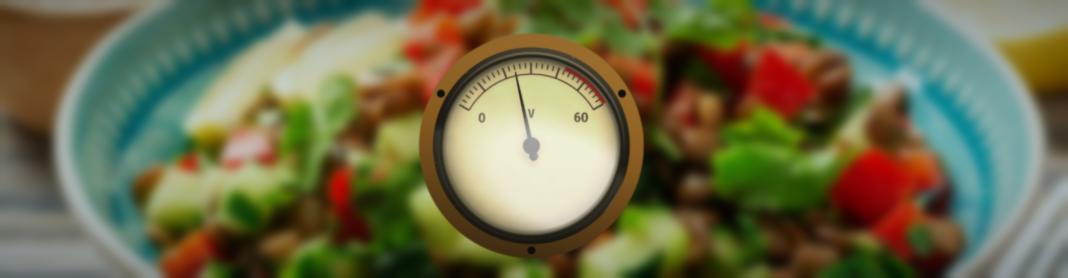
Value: 24
